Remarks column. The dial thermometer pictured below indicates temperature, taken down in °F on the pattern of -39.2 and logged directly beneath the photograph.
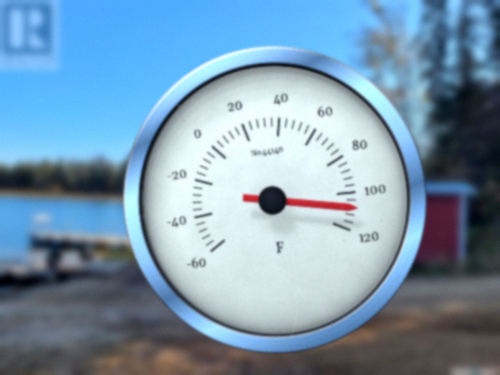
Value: 108
